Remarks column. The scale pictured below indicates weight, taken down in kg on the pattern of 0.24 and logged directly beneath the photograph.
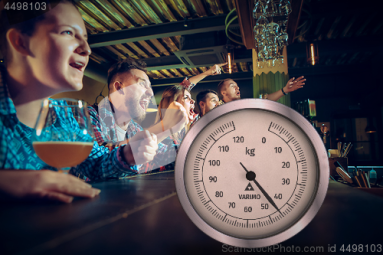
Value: 45
